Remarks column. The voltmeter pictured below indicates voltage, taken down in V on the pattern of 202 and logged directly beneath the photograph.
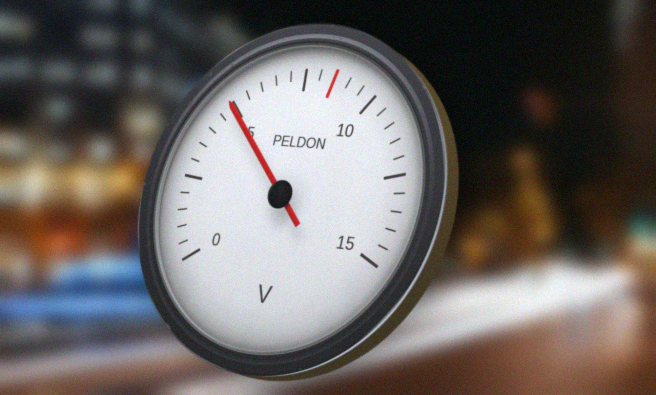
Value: 5
